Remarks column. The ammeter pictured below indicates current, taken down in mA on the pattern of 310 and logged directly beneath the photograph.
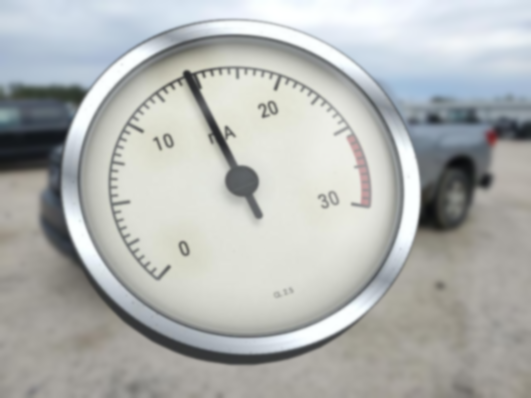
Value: 14.5
